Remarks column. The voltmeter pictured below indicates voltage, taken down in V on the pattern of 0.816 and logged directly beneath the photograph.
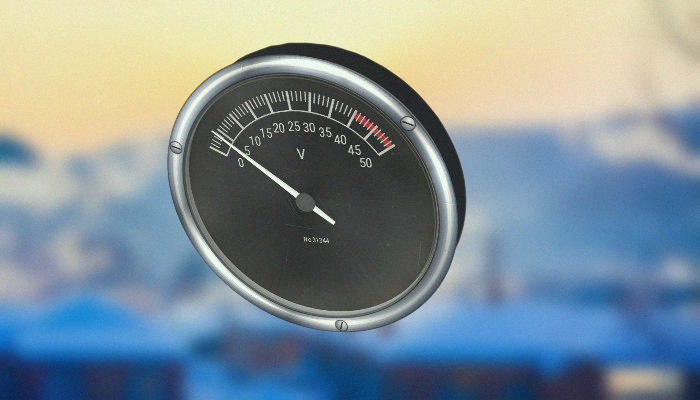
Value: 5
